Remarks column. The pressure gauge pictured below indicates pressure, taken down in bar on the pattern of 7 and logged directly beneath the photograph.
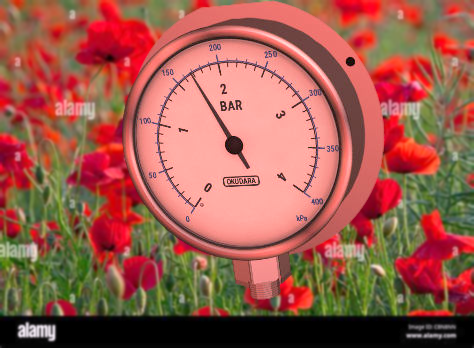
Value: 1.7
